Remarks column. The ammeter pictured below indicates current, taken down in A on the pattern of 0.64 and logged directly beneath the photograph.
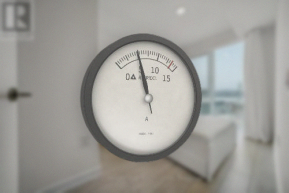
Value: 5
